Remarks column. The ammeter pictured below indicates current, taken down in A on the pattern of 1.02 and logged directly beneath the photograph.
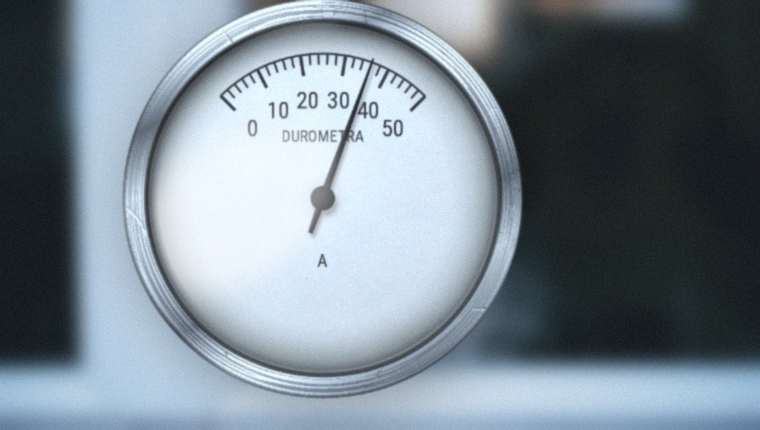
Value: 36
